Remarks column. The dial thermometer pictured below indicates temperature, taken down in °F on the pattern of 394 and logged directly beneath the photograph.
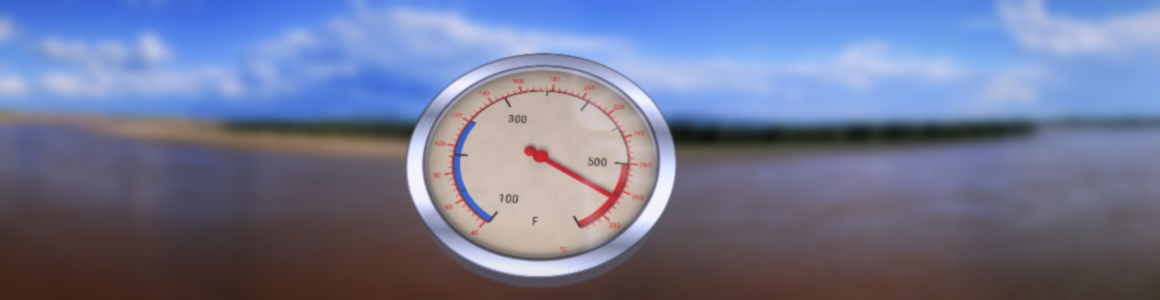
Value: 550
